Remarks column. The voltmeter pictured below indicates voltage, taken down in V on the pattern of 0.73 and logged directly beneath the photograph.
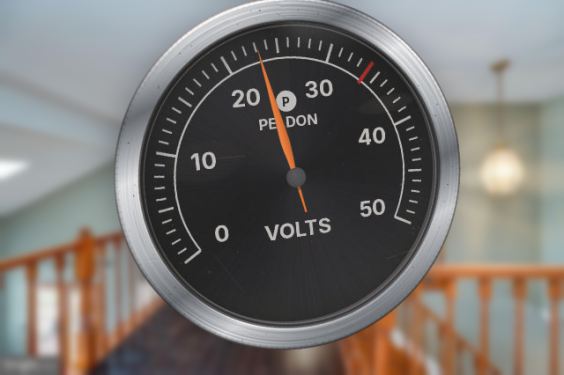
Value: 23
